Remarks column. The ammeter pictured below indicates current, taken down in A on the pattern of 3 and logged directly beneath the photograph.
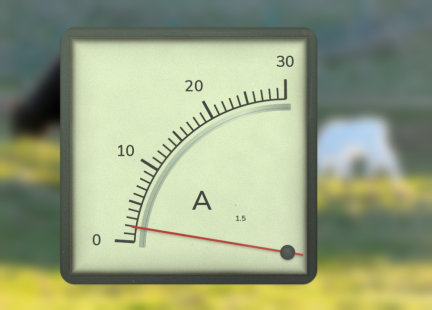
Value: 2
